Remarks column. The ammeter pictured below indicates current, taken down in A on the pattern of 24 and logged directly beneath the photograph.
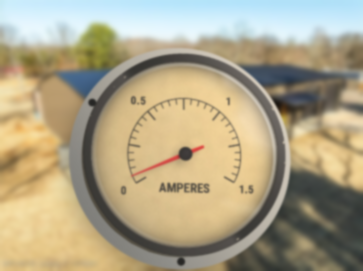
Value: 0.05
